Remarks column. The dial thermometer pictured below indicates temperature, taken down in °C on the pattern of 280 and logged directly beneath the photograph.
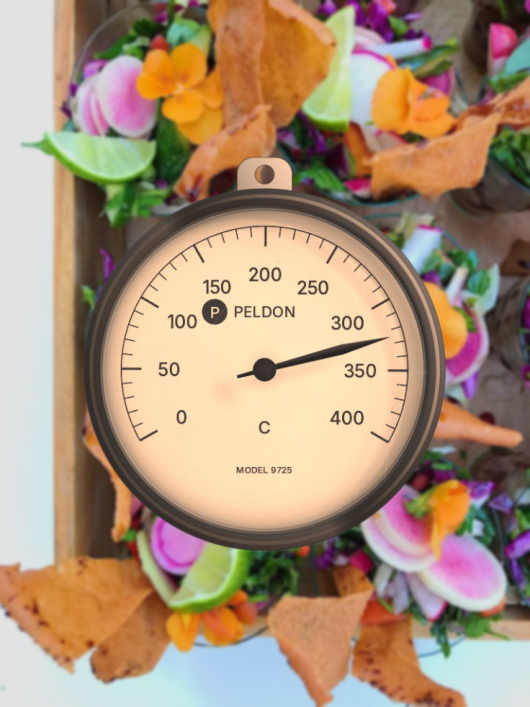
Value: 325
